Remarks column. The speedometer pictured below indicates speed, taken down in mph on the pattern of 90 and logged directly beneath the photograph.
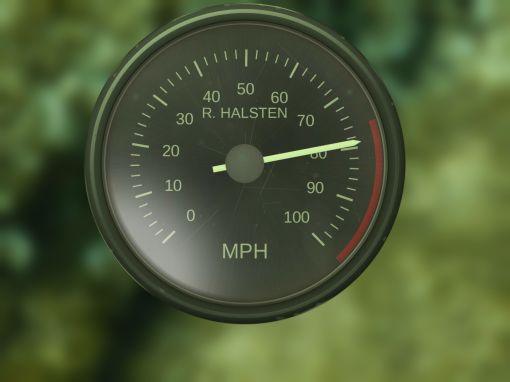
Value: 79
